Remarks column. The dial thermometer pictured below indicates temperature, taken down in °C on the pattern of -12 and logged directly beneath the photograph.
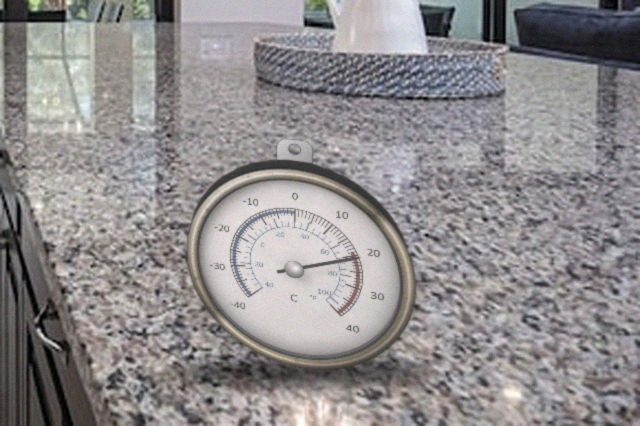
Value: 20
